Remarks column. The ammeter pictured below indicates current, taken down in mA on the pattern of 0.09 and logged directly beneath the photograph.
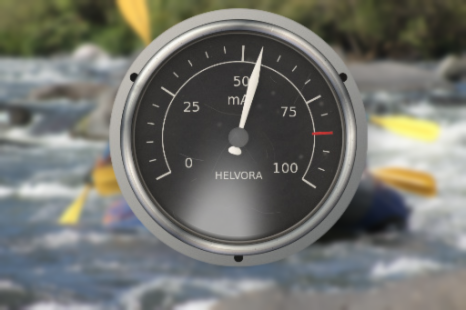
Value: 55
